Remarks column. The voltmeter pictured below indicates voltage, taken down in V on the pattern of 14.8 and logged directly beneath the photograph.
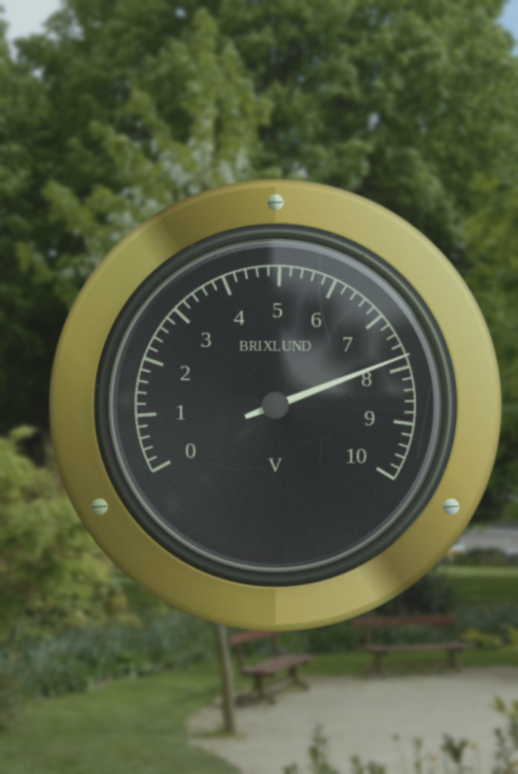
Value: 7.8
